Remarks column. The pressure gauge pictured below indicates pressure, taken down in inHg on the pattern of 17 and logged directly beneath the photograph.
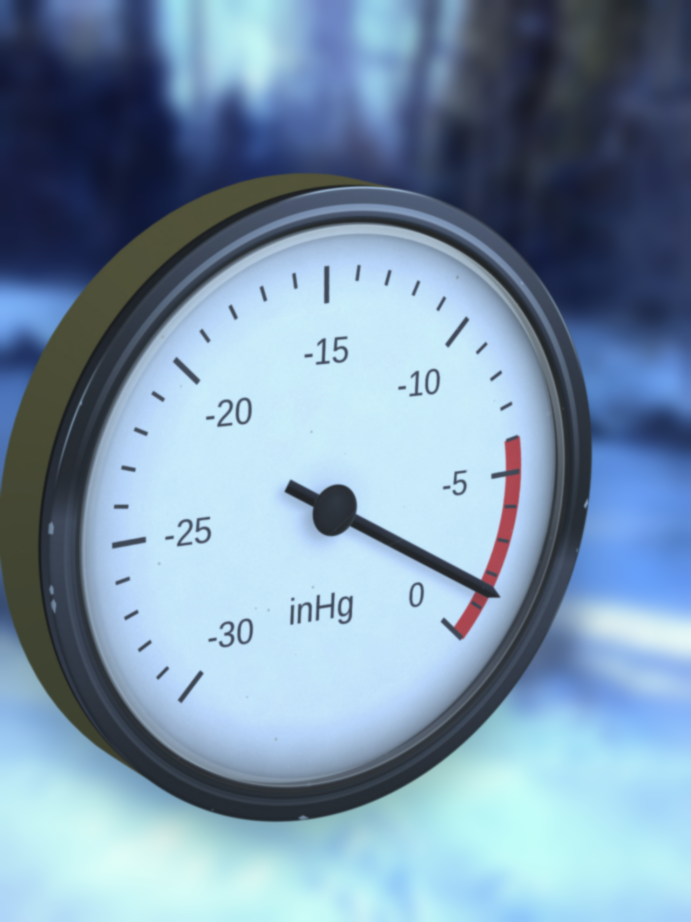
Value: -1.5
